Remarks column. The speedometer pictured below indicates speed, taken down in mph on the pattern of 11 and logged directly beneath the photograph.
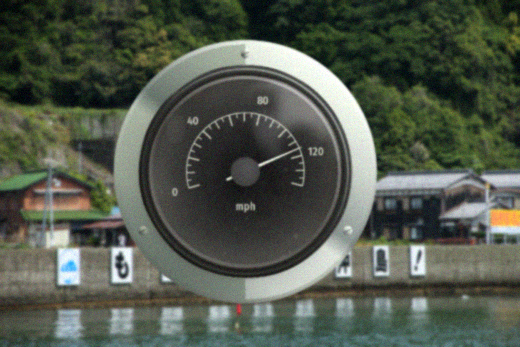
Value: 115
